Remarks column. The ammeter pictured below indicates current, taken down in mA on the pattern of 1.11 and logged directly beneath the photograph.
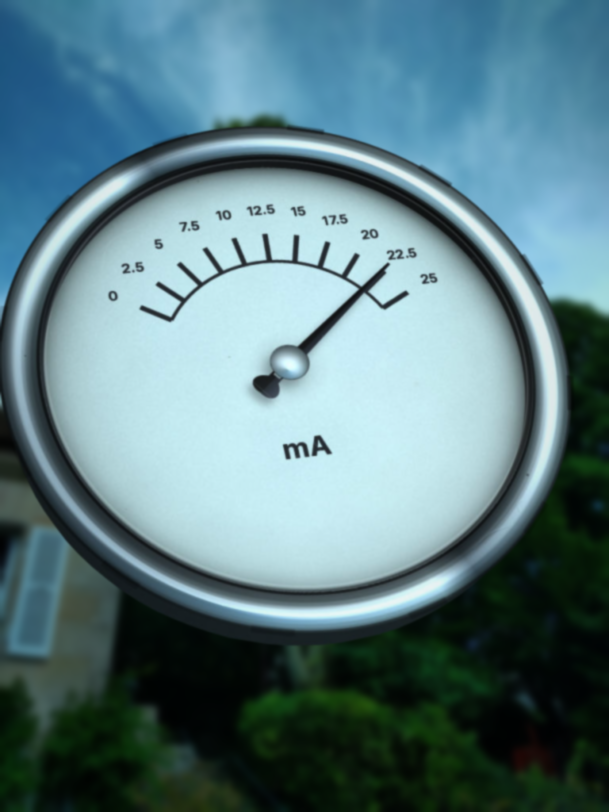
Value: 22.5
